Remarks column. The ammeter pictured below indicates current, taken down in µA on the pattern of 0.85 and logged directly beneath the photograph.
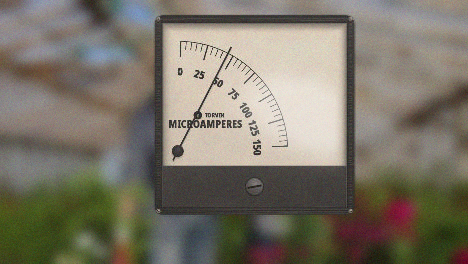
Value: 45
